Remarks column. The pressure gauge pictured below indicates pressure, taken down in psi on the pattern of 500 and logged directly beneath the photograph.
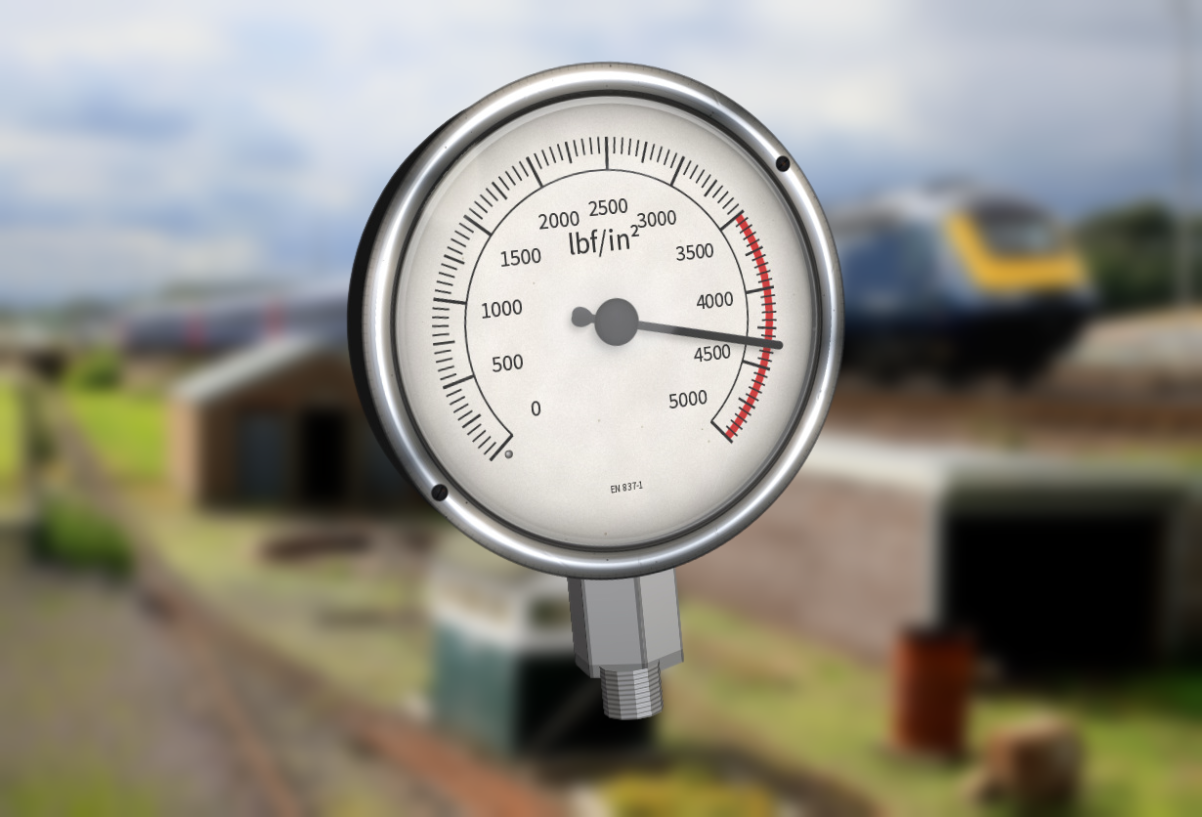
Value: 4350
